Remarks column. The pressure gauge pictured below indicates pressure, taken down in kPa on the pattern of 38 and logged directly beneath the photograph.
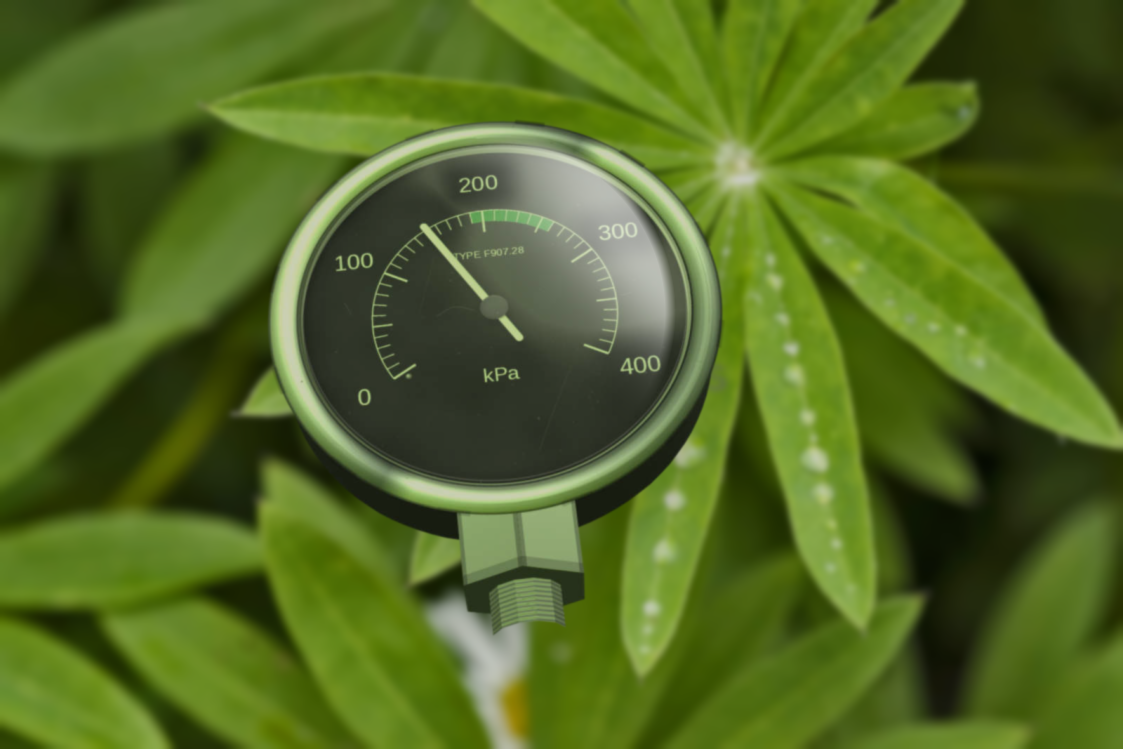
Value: 150
